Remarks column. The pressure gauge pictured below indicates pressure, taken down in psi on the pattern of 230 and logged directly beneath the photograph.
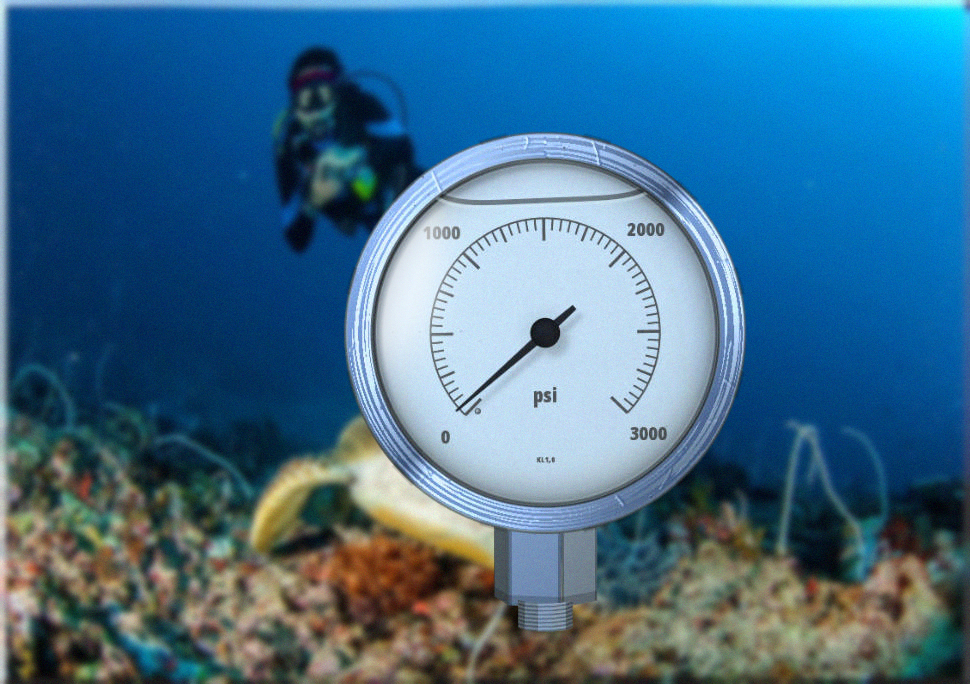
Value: 50
